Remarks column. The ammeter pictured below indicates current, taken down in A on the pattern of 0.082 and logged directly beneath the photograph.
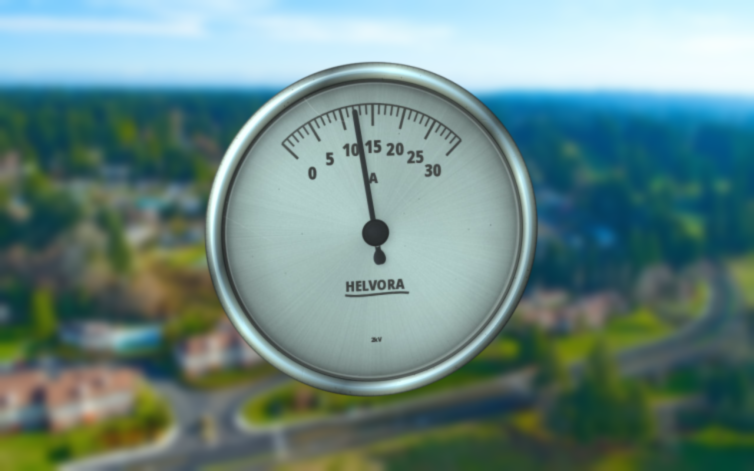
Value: 12
